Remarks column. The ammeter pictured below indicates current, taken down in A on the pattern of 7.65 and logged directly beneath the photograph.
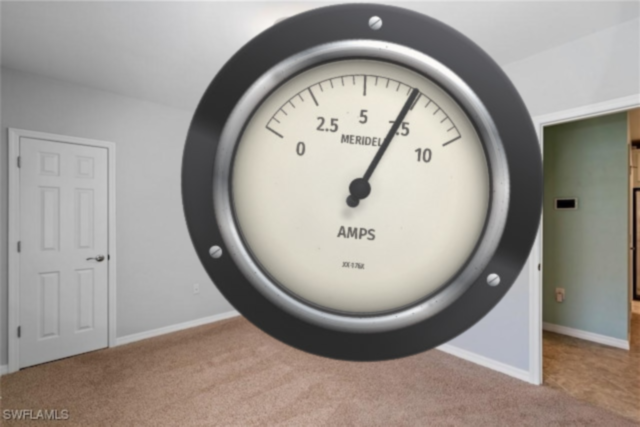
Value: 7.25
